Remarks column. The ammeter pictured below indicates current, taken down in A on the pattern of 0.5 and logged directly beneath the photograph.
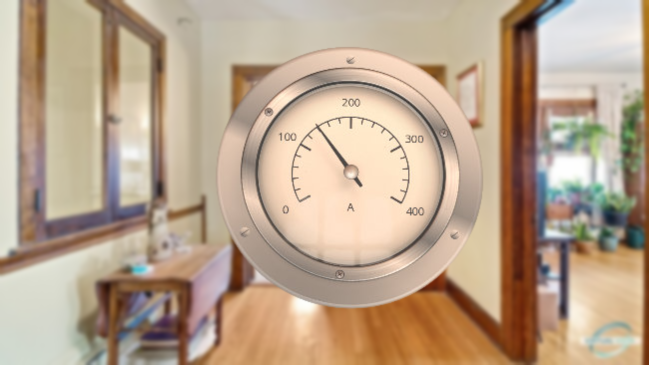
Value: 140
